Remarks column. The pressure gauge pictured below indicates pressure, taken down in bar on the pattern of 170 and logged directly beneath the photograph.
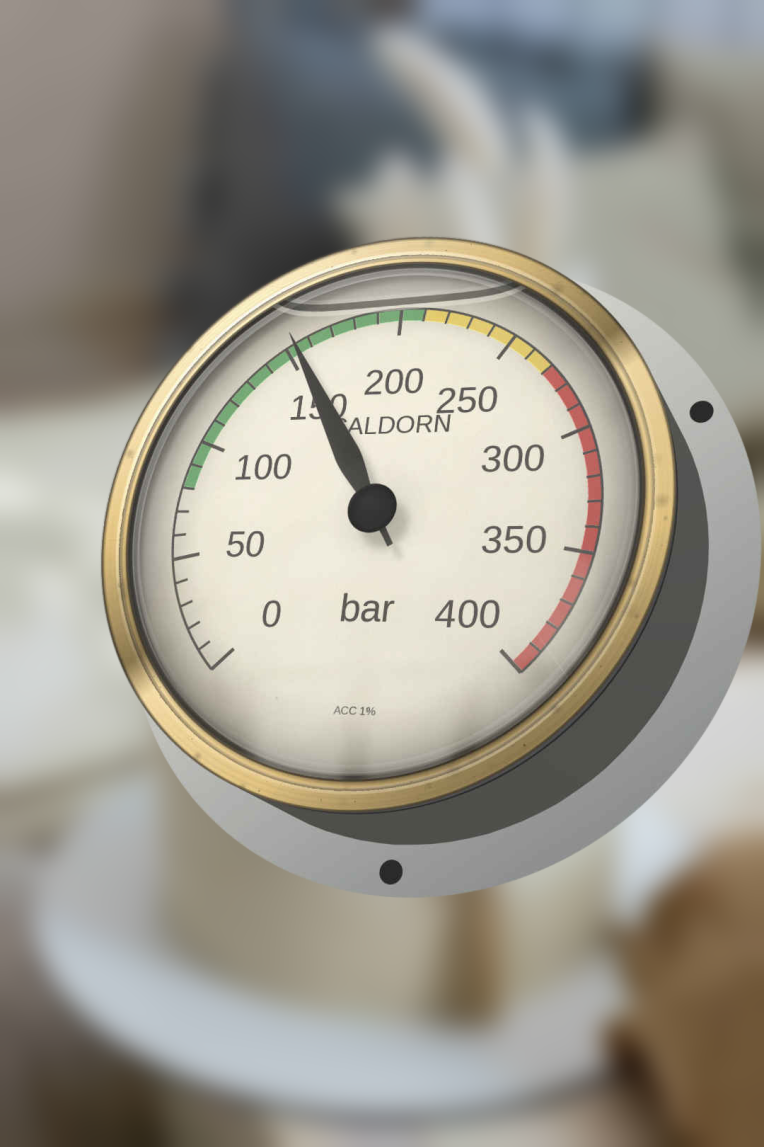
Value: 155
